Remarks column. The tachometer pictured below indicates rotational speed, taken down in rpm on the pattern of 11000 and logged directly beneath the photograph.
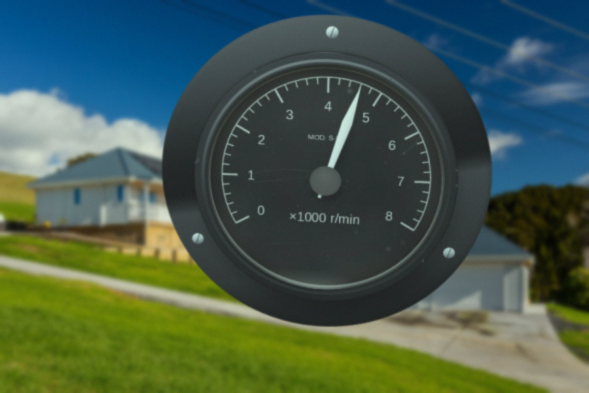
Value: 4600
